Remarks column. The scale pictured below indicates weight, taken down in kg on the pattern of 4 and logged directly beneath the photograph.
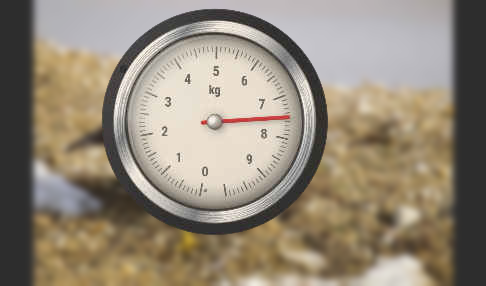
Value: 7.5
